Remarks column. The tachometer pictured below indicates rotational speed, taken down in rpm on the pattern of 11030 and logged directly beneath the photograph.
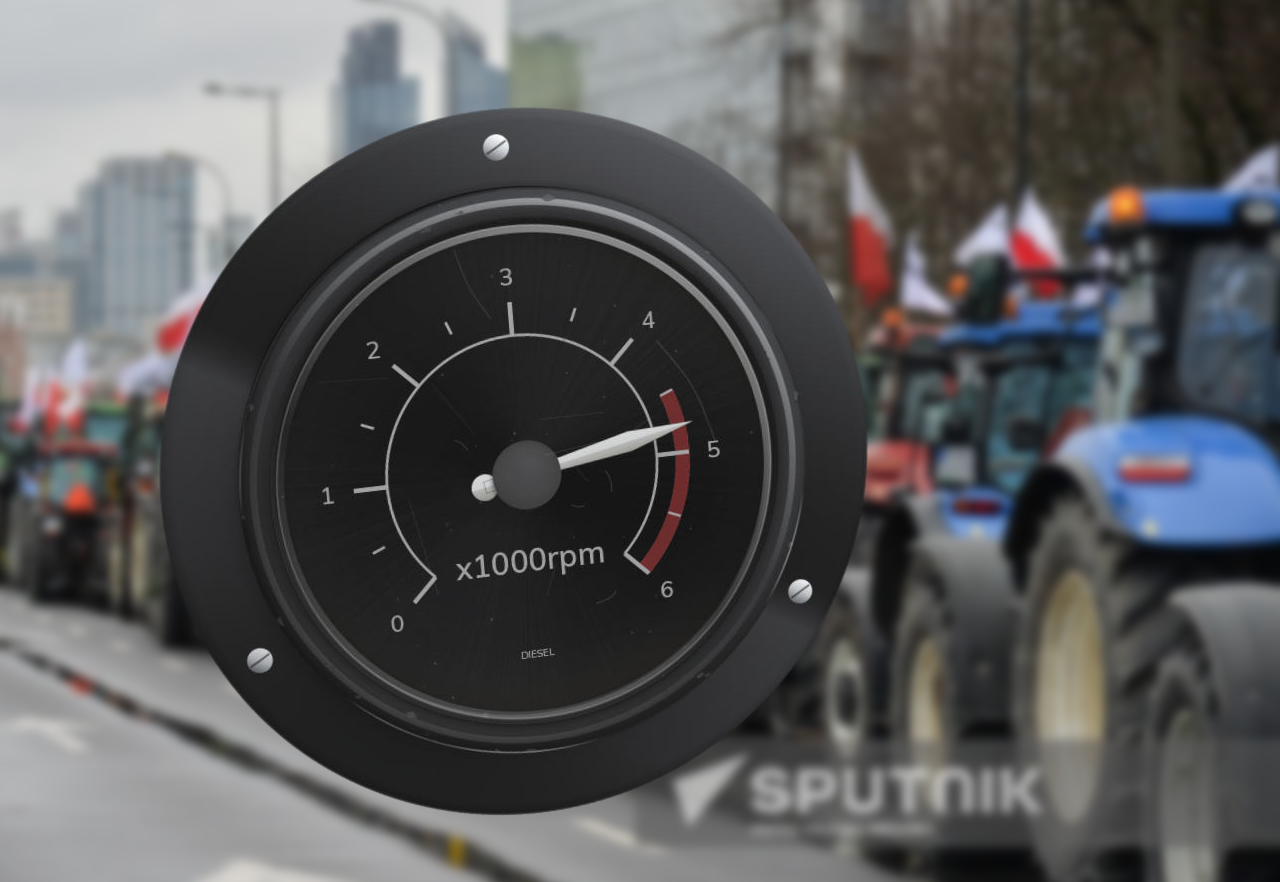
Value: 4750
